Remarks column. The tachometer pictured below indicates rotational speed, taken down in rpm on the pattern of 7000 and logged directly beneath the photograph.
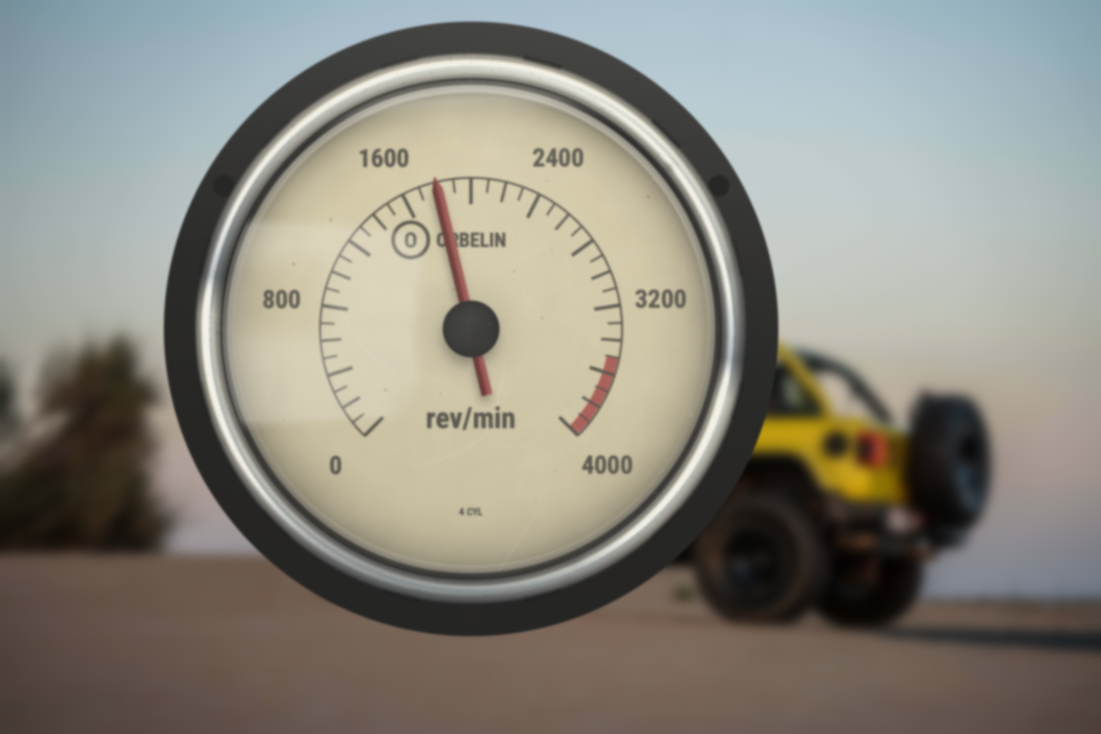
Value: 1800
